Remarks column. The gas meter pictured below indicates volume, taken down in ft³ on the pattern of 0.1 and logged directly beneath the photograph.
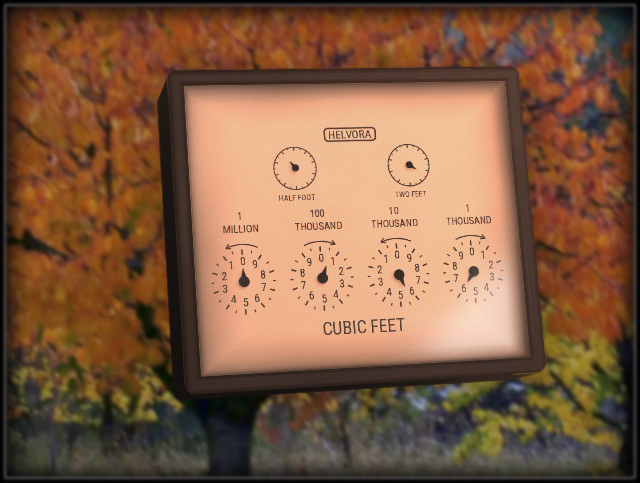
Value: 5600
